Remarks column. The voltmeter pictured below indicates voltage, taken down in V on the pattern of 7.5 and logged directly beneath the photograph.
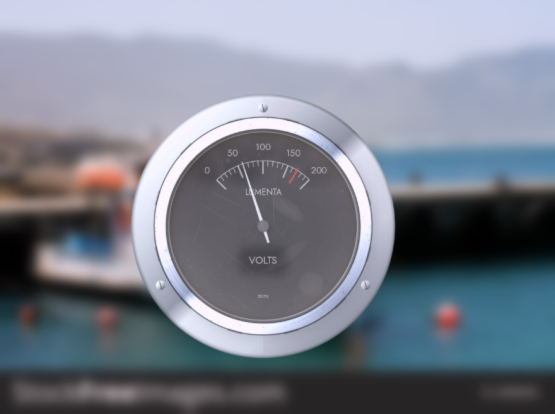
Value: 60
